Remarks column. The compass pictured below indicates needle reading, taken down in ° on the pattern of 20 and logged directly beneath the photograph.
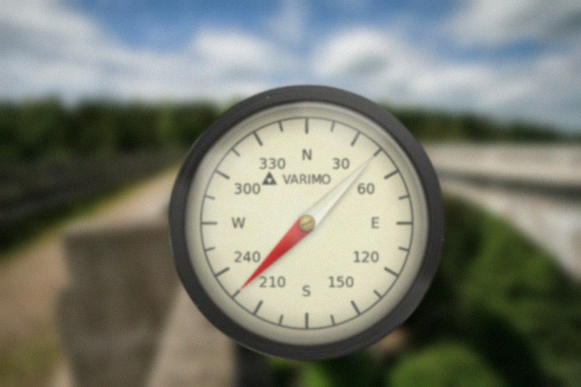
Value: 225
